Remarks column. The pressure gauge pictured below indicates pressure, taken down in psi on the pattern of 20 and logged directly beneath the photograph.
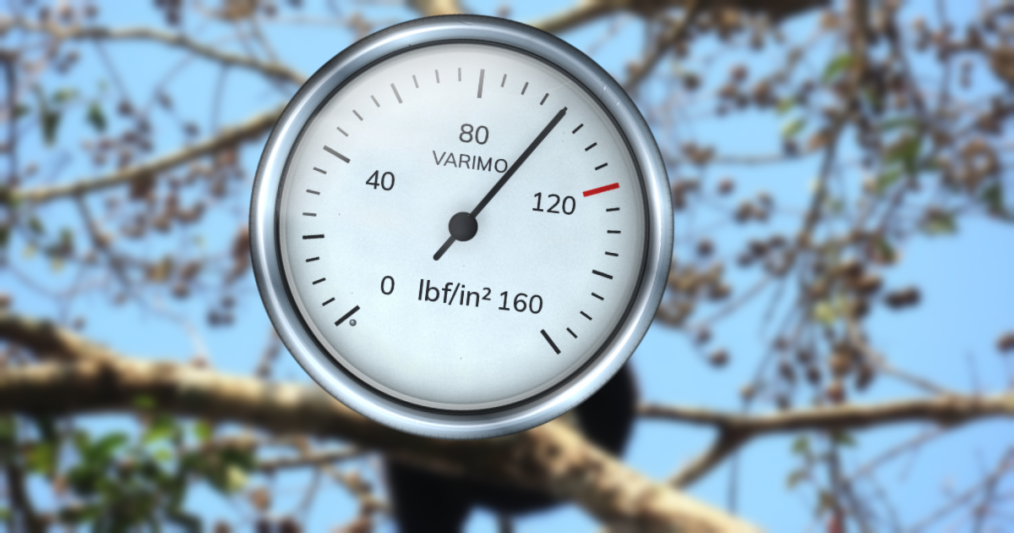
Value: 100
